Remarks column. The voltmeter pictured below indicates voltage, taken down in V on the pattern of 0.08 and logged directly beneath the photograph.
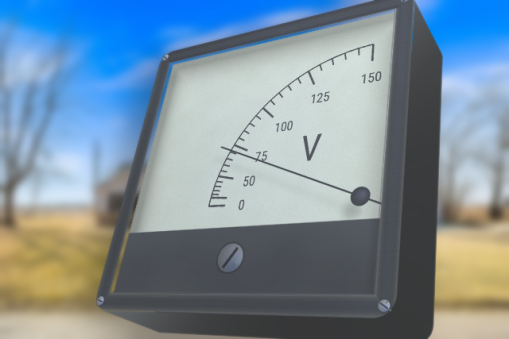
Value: 70
